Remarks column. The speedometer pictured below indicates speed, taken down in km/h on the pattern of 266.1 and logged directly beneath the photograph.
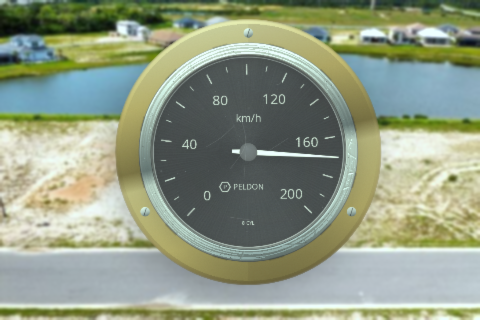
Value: 170
